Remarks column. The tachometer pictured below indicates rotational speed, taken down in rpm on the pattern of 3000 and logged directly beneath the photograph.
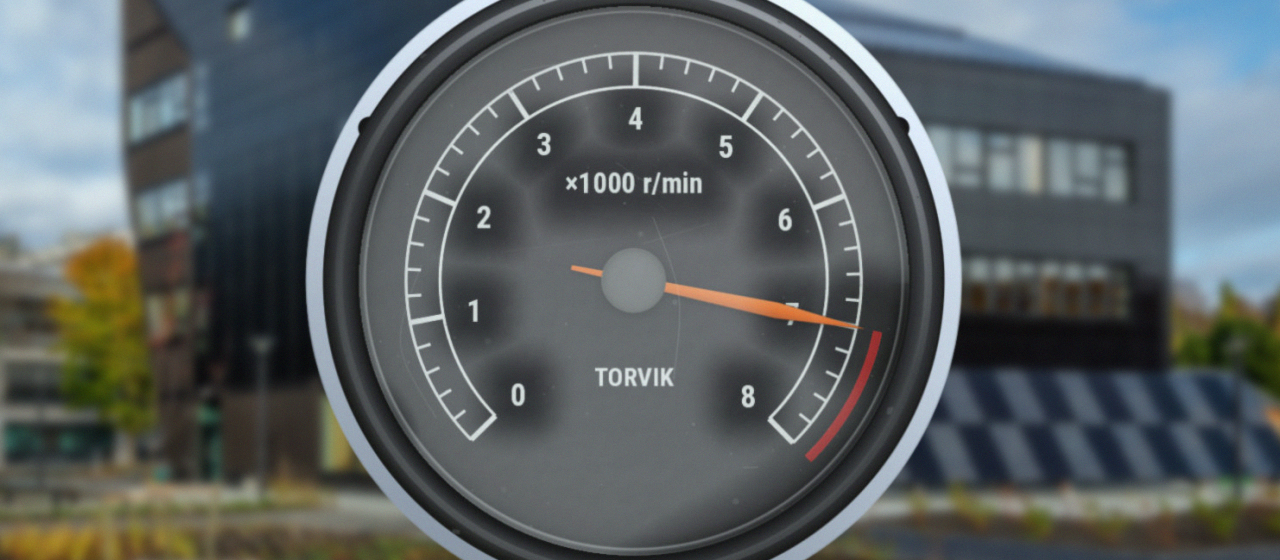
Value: 7000
